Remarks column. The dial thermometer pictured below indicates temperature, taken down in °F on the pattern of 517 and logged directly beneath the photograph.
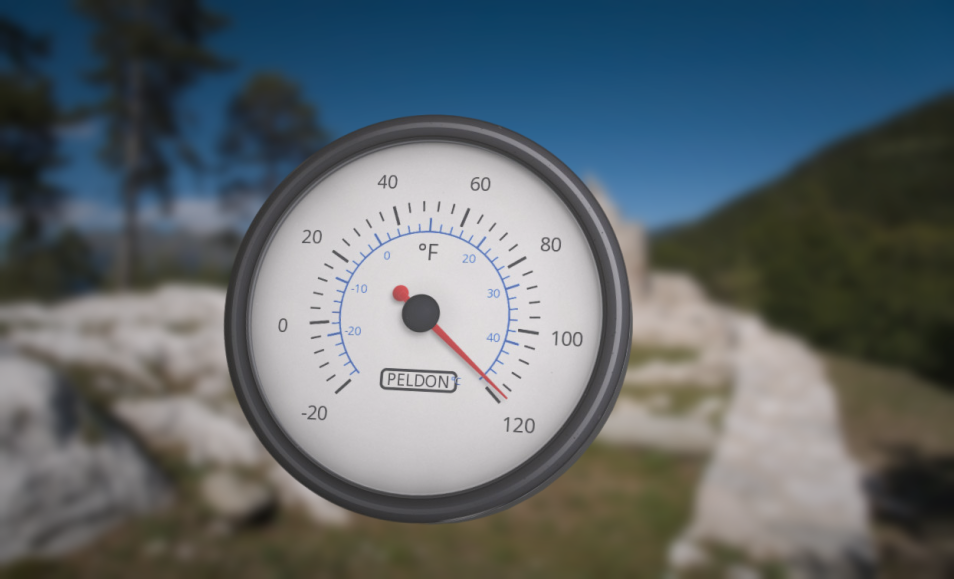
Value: 118
